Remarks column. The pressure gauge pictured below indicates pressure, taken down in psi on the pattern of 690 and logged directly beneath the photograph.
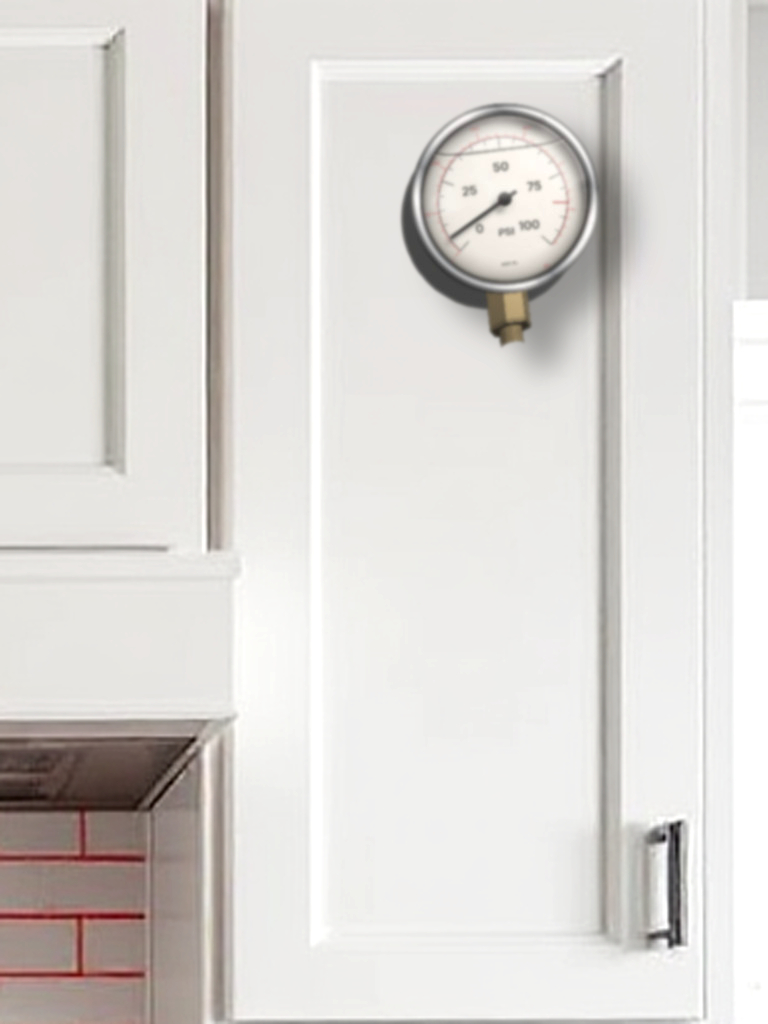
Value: 5
